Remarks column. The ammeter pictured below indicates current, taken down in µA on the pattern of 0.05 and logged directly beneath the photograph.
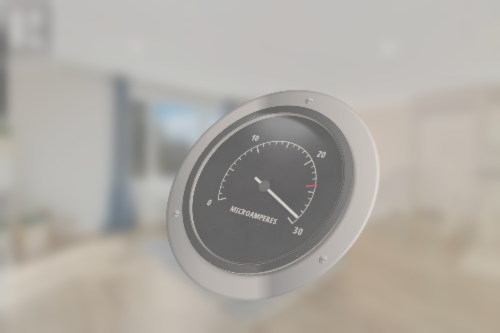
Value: 29
